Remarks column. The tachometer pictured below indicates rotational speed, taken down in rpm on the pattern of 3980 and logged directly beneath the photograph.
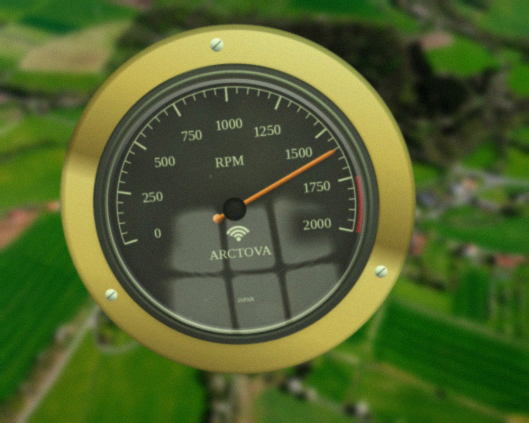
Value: 1600
